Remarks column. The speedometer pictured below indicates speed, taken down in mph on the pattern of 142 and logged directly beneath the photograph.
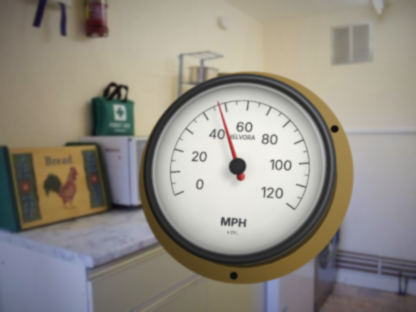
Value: 47.5
